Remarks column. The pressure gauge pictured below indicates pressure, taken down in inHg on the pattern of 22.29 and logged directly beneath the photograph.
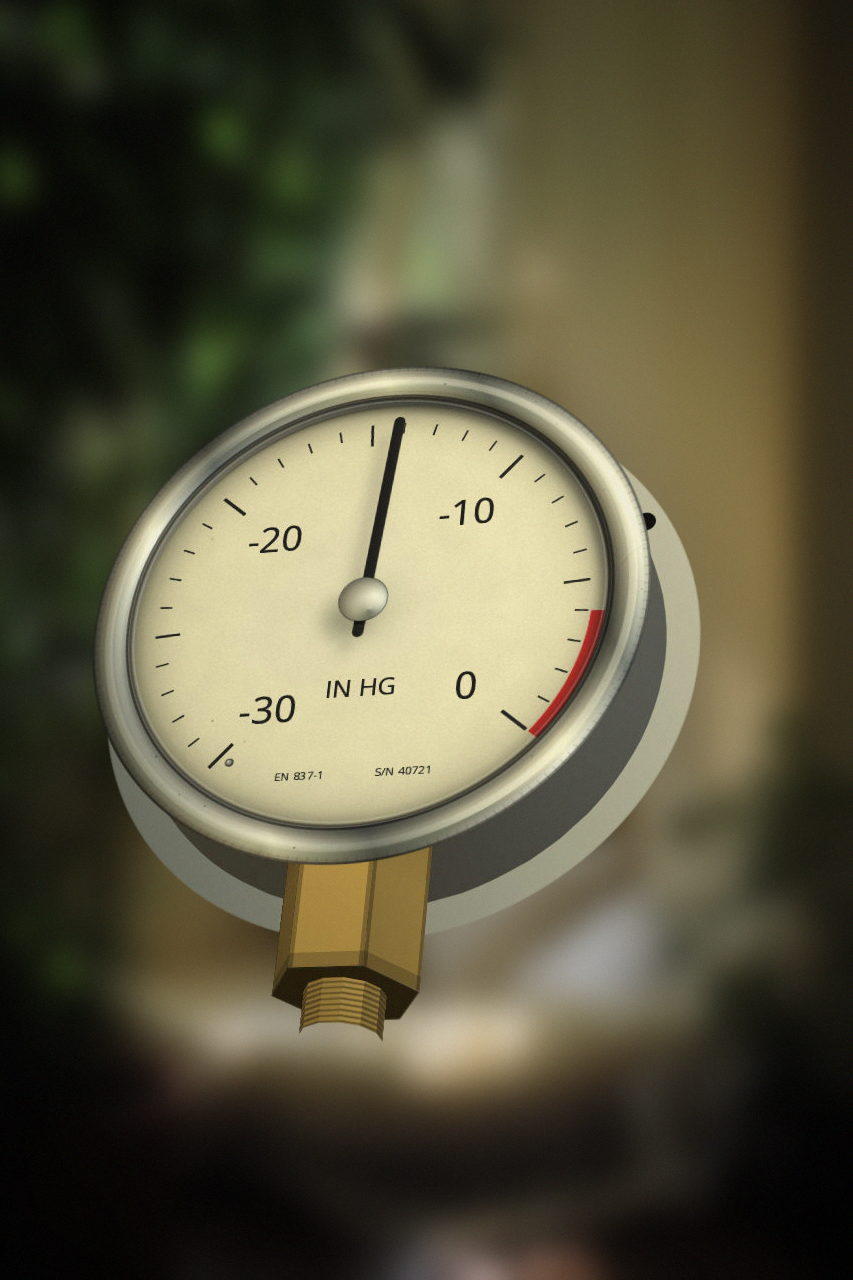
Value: -14
